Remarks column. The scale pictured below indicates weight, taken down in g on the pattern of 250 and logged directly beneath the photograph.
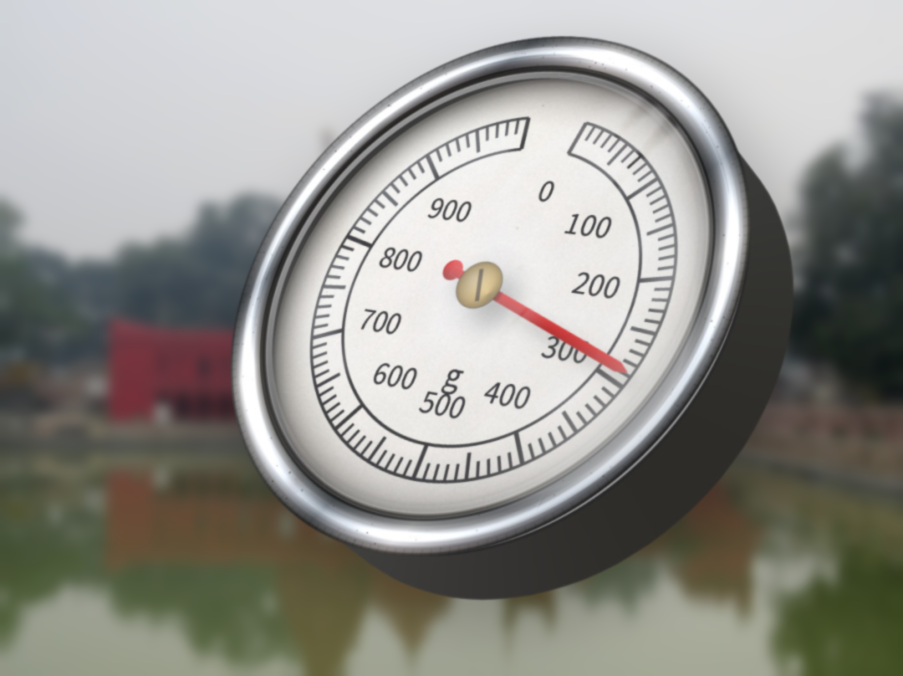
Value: 290
